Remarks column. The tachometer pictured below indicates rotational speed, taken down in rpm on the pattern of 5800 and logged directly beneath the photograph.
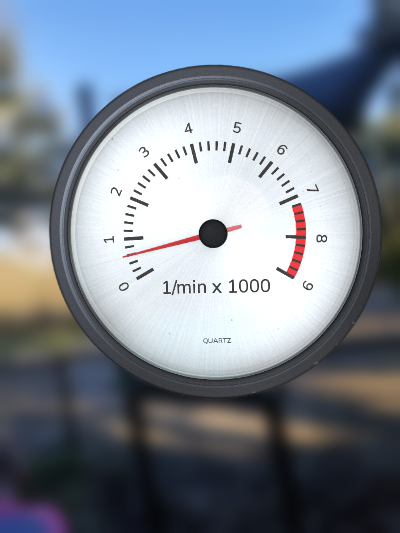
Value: 600
